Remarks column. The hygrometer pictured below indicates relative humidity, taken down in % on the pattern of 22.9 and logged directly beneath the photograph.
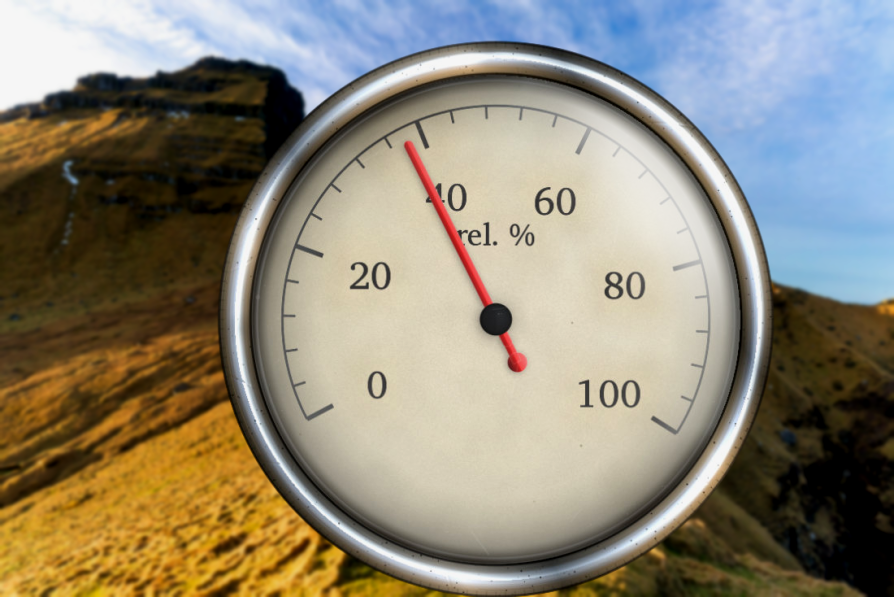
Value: 38
